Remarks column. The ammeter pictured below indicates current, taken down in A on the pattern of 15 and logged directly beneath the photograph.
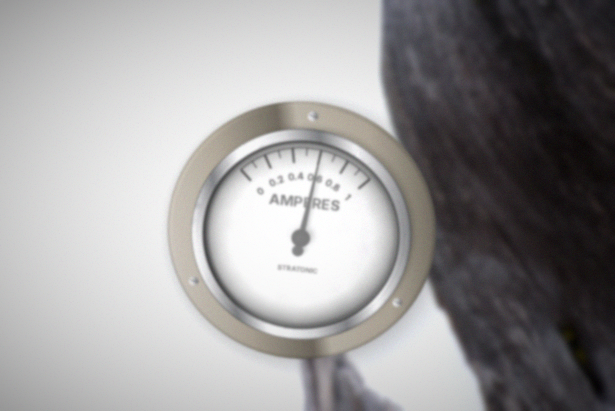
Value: 0.6
